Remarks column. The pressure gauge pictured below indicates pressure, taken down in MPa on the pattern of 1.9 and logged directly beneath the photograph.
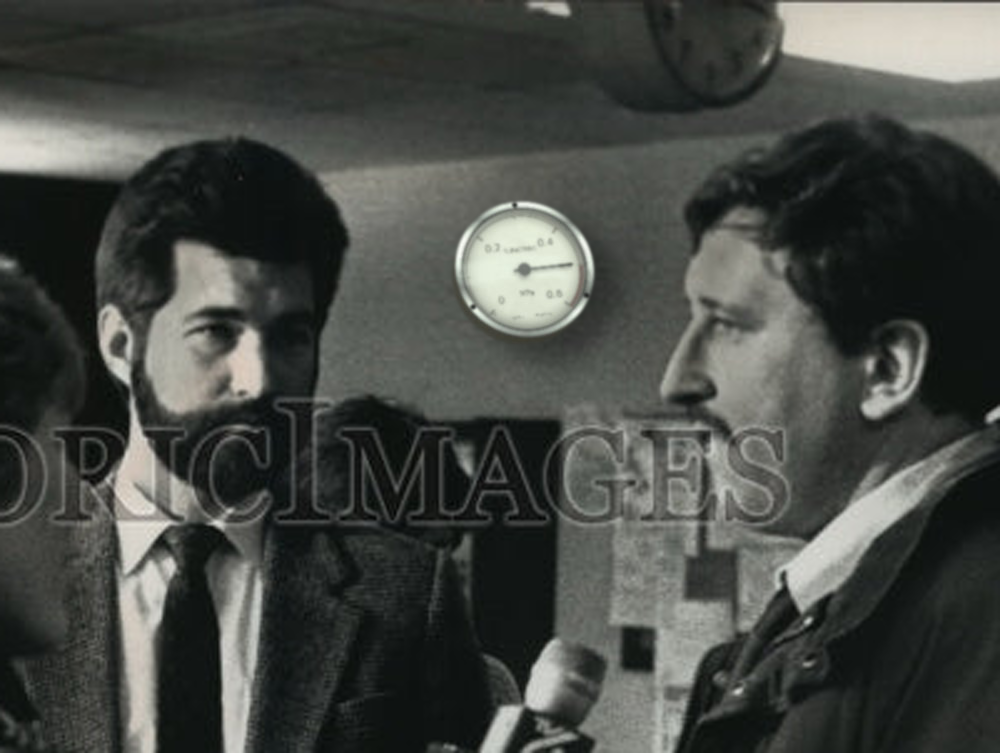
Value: 0.5
